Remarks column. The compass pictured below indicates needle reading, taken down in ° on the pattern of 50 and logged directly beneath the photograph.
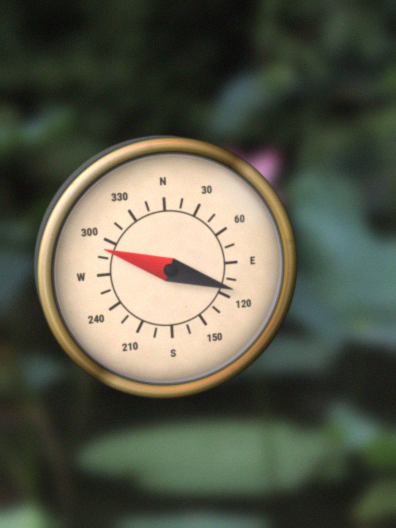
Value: 292.5
